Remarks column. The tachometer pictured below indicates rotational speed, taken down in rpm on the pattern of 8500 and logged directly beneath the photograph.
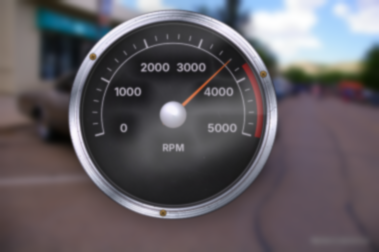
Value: 3600
